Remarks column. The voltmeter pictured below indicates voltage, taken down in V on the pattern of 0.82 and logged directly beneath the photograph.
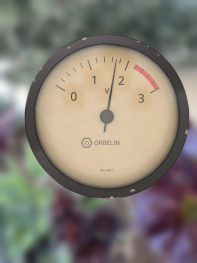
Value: 1.7
